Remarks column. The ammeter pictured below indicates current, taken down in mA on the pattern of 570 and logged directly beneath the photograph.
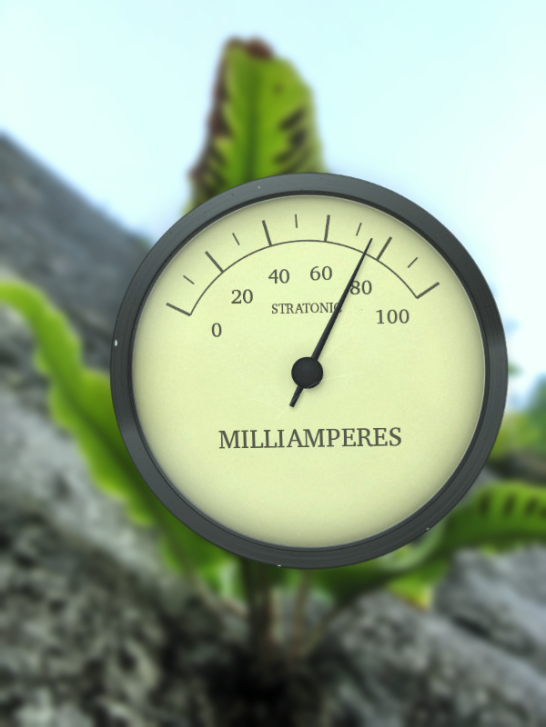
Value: 75
